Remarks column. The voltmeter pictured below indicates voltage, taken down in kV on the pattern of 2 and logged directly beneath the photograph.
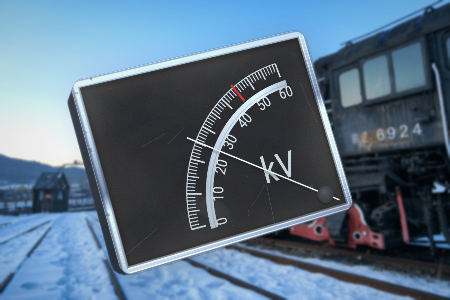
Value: 25
